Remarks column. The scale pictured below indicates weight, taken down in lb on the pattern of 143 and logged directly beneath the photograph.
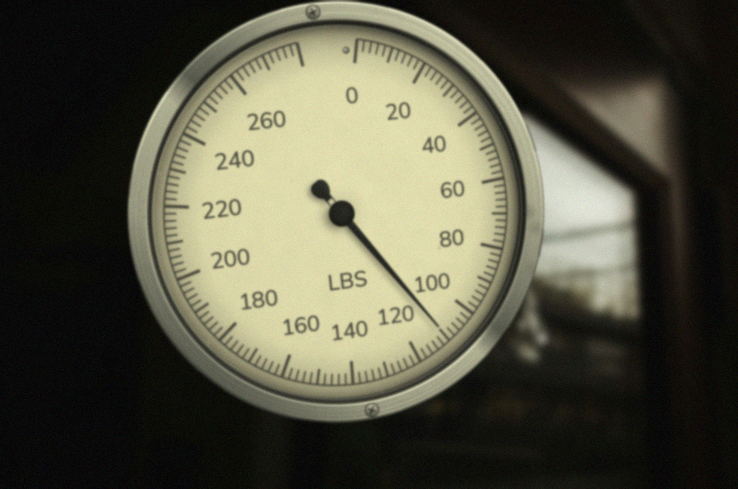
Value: 110
